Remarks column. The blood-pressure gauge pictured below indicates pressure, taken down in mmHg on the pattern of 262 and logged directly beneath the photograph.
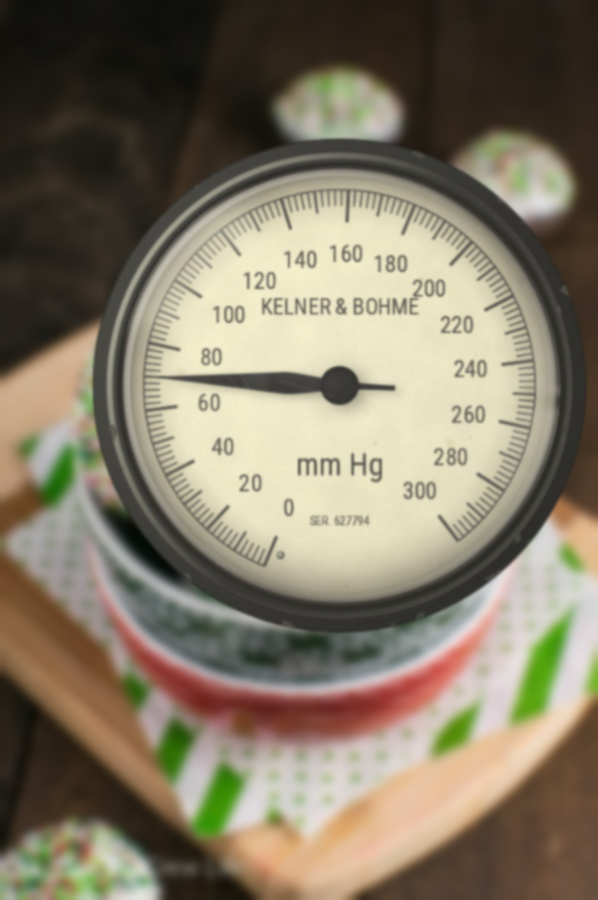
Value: 70
